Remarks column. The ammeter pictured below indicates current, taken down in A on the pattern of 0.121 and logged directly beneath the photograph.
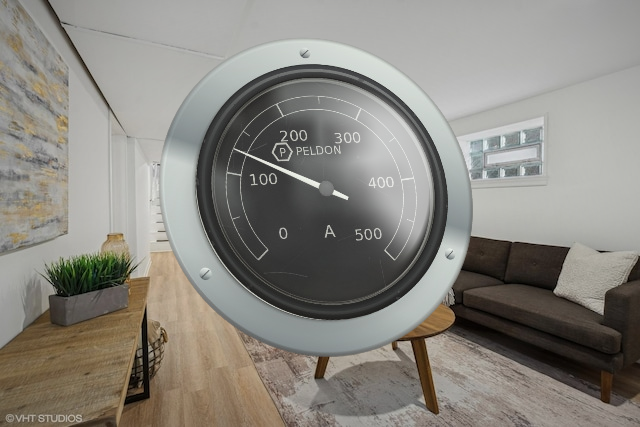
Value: 125
